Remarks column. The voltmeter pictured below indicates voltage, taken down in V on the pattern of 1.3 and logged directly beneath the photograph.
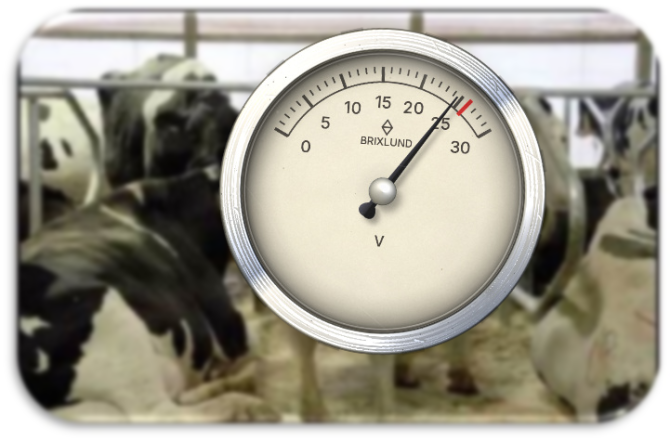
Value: 24.5
